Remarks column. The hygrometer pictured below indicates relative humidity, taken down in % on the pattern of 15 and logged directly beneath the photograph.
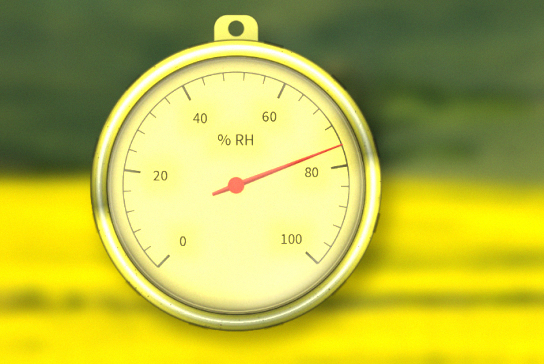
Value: 76
